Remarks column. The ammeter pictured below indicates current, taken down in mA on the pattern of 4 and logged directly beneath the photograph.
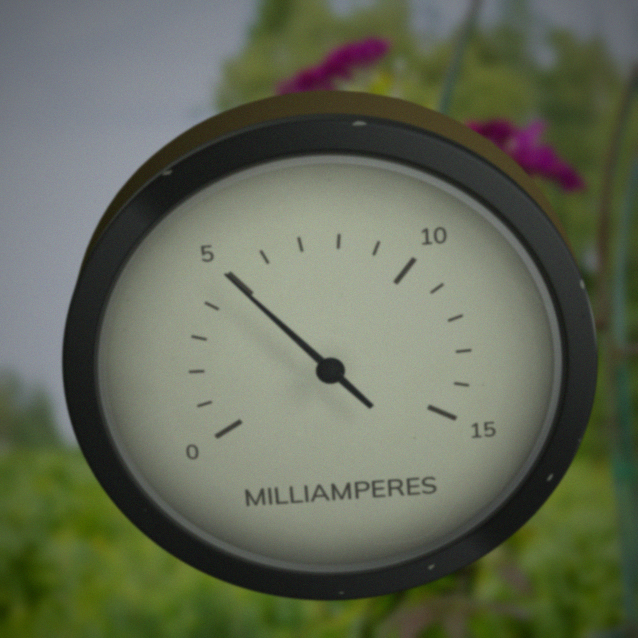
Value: 5
